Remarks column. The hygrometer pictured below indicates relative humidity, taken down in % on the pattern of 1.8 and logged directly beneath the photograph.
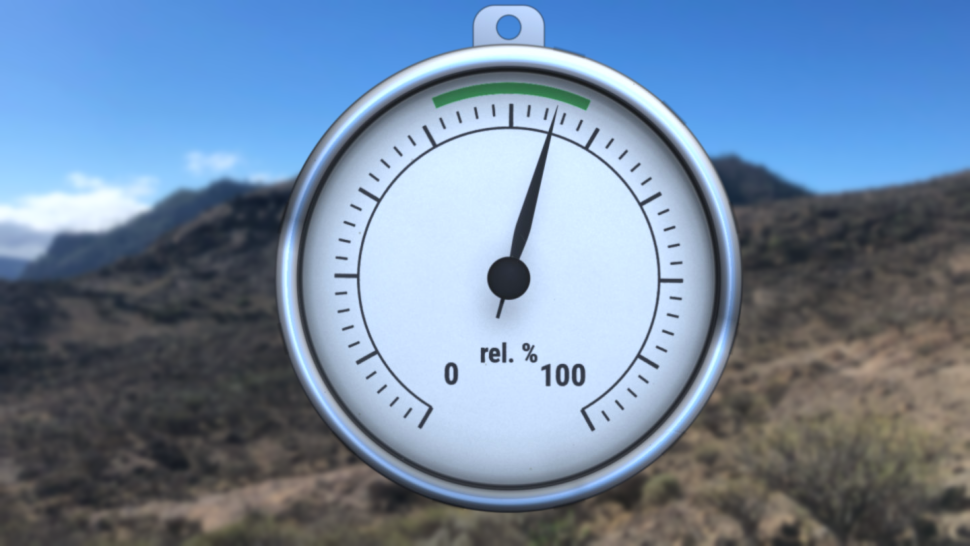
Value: 55
